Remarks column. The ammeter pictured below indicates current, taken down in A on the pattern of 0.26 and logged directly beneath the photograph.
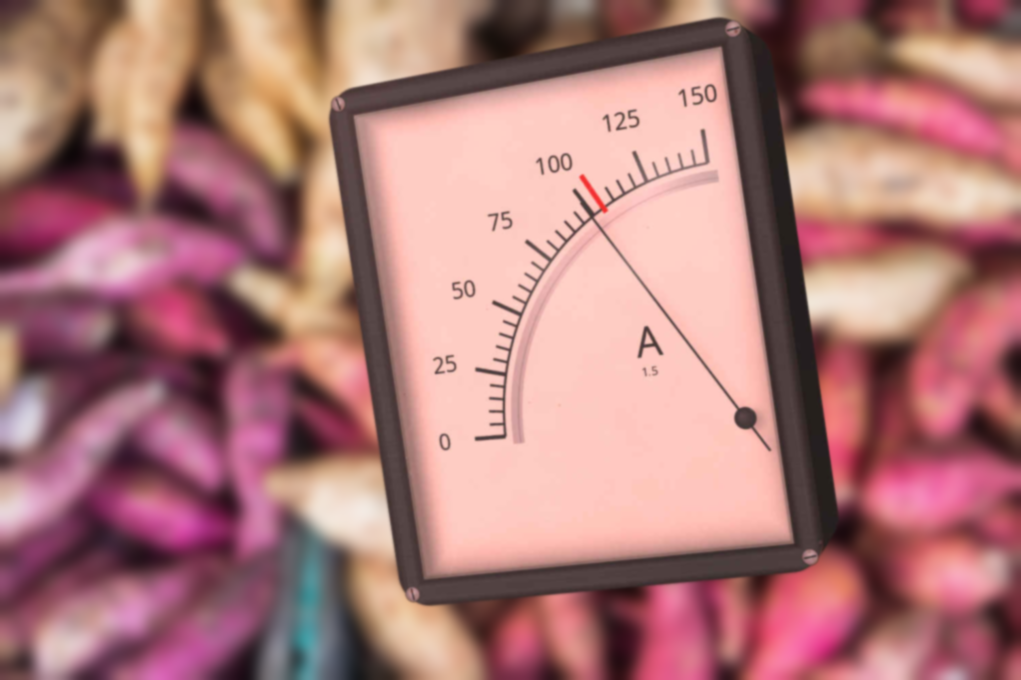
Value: 100
